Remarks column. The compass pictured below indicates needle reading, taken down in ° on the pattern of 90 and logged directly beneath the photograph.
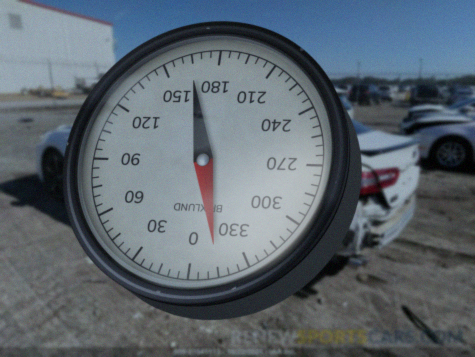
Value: 345
